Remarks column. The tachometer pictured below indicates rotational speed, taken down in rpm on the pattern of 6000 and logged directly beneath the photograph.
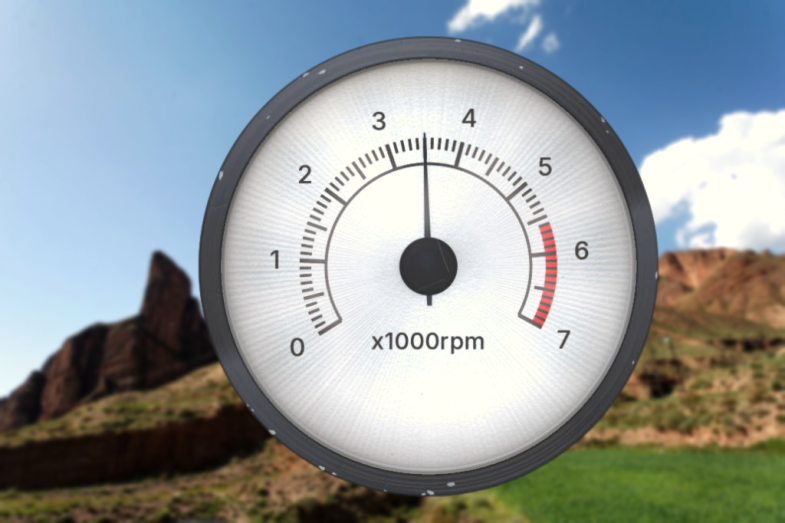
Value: 3500
